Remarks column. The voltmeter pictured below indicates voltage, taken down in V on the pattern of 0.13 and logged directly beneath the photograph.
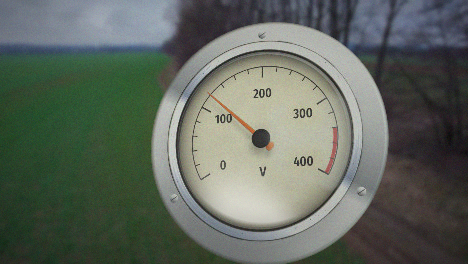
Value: 120
